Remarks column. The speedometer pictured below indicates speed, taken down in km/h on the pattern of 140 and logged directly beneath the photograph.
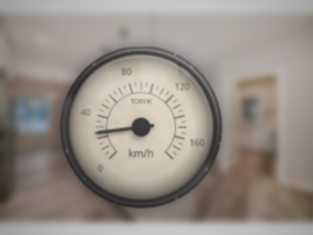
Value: 25
